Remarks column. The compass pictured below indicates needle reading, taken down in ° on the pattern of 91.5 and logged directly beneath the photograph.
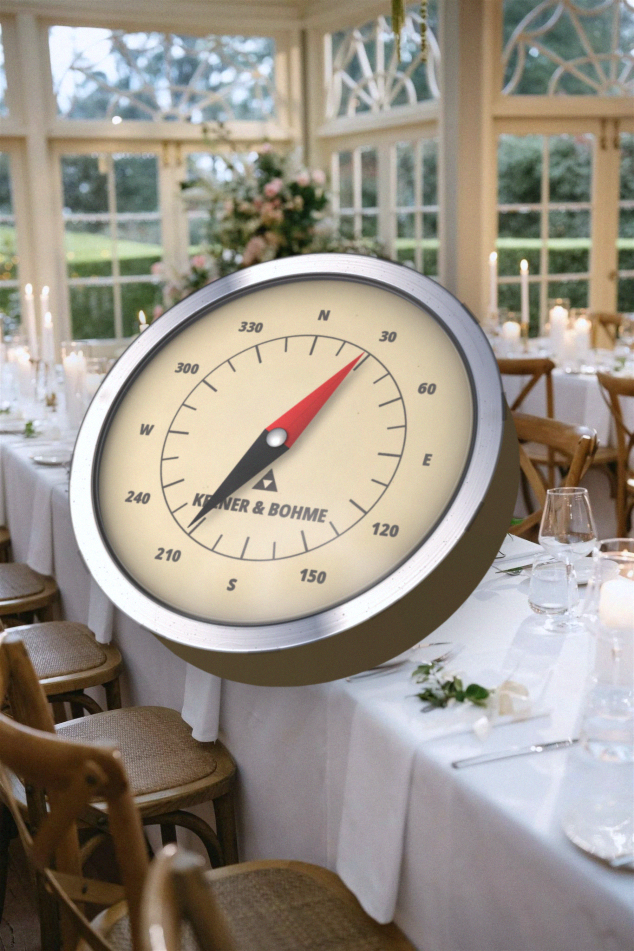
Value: 30
